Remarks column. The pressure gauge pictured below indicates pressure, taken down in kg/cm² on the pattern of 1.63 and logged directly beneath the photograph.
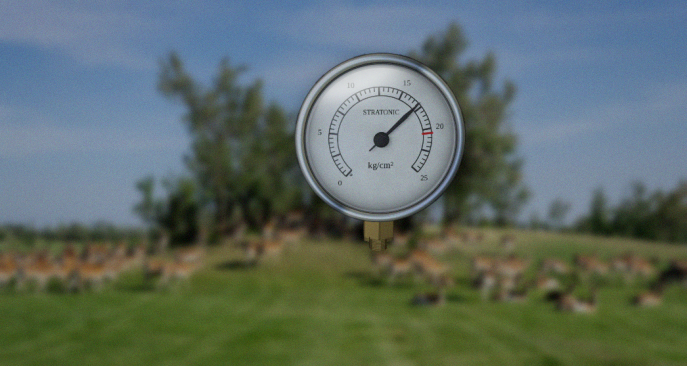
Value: 17
